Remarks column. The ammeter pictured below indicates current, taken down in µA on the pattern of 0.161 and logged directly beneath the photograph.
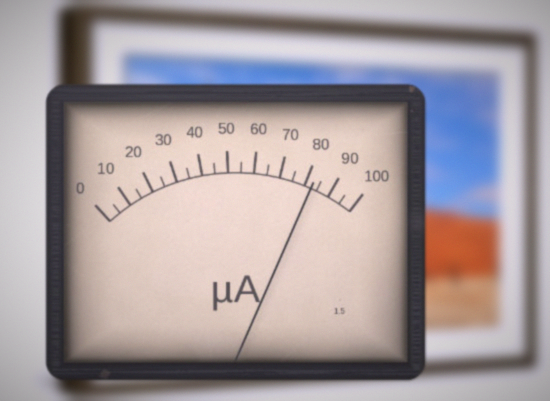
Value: 82.5
